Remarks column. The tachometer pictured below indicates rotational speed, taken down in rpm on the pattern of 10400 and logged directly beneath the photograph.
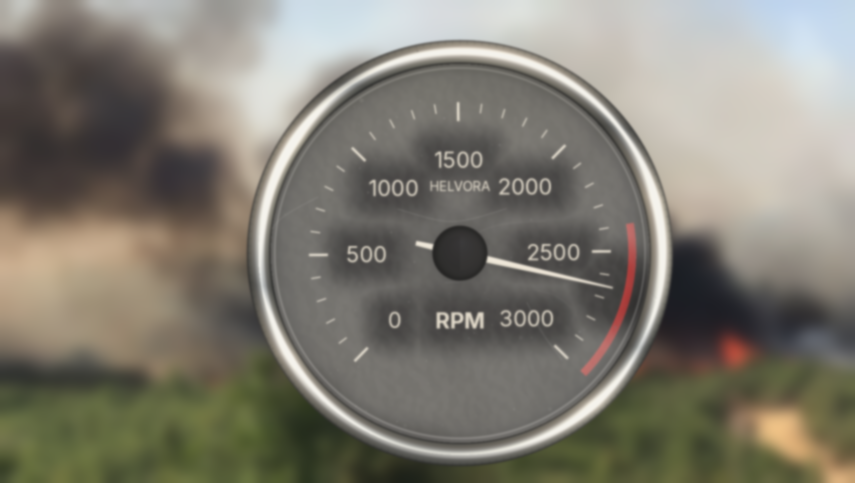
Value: 2650
